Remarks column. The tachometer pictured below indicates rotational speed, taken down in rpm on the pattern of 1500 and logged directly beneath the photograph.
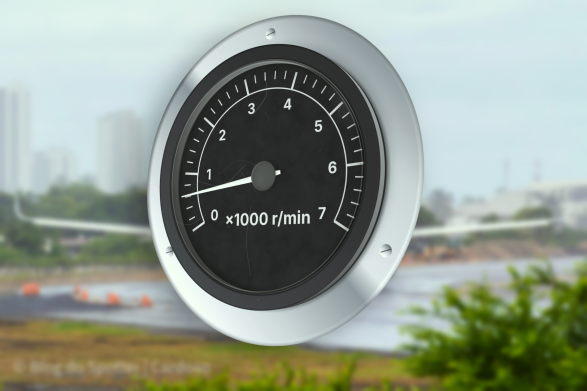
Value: 600
